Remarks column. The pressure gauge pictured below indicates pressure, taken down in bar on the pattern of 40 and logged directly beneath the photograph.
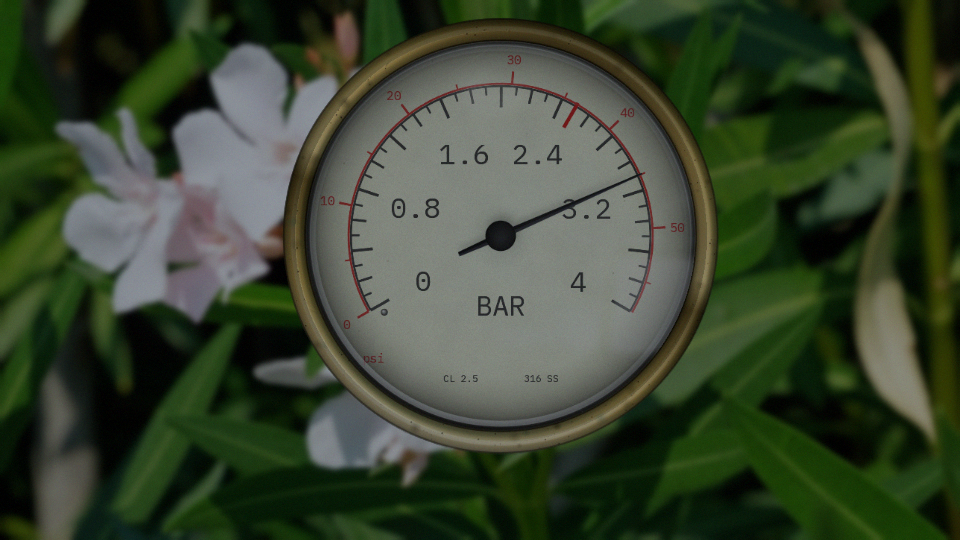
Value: 3.1
